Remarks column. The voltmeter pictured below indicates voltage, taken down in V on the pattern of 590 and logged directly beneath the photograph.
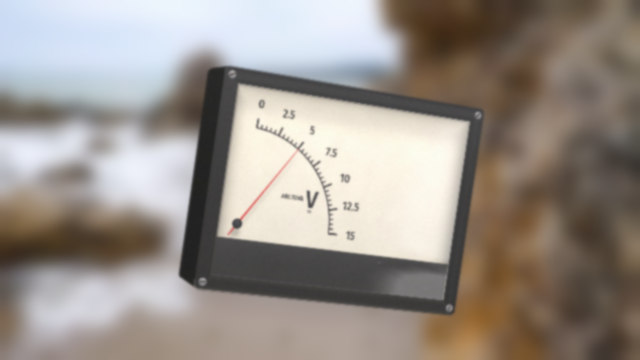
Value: 5
